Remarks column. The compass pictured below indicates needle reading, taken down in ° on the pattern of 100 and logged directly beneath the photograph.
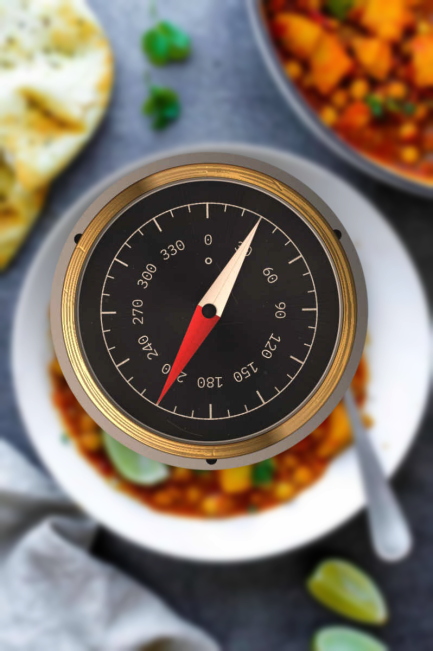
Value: 210
